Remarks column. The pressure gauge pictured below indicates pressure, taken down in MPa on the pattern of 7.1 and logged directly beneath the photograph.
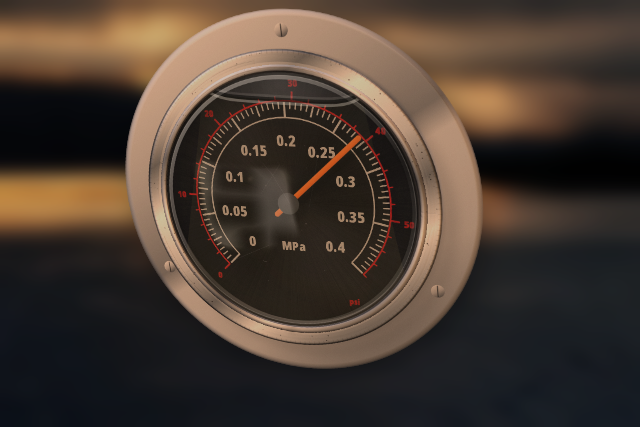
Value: 0.27
